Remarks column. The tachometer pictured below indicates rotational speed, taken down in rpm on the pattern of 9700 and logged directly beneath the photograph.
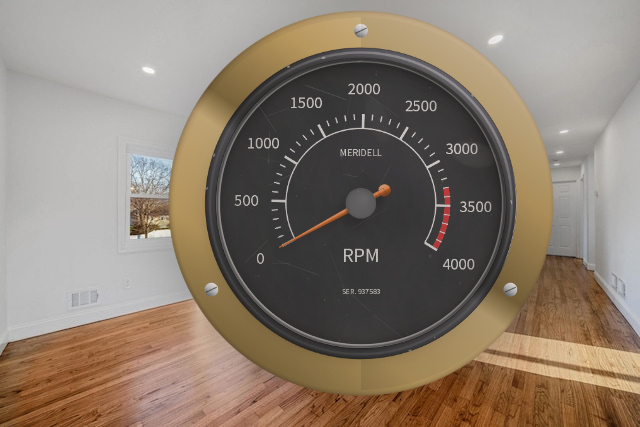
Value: 0
